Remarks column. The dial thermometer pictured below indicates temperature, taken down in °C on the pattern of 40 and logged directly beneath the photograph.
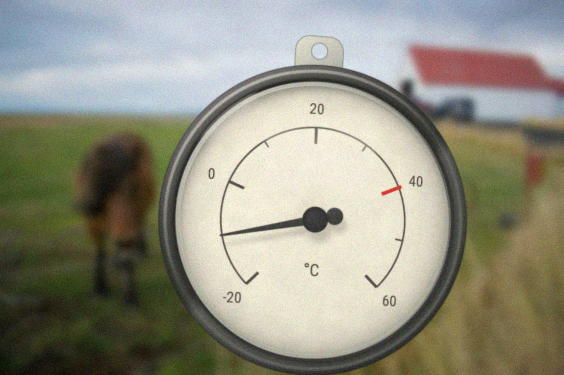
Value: -10
